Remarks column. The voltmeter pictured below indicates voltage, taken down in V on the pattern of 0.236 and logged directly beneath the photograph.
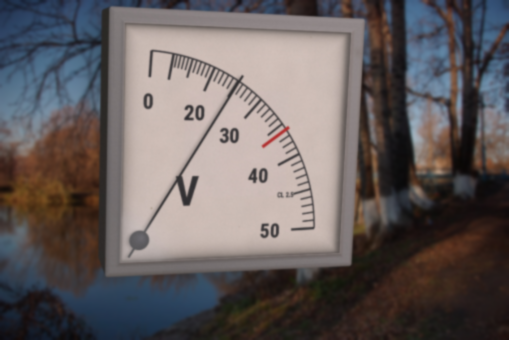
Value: 25
